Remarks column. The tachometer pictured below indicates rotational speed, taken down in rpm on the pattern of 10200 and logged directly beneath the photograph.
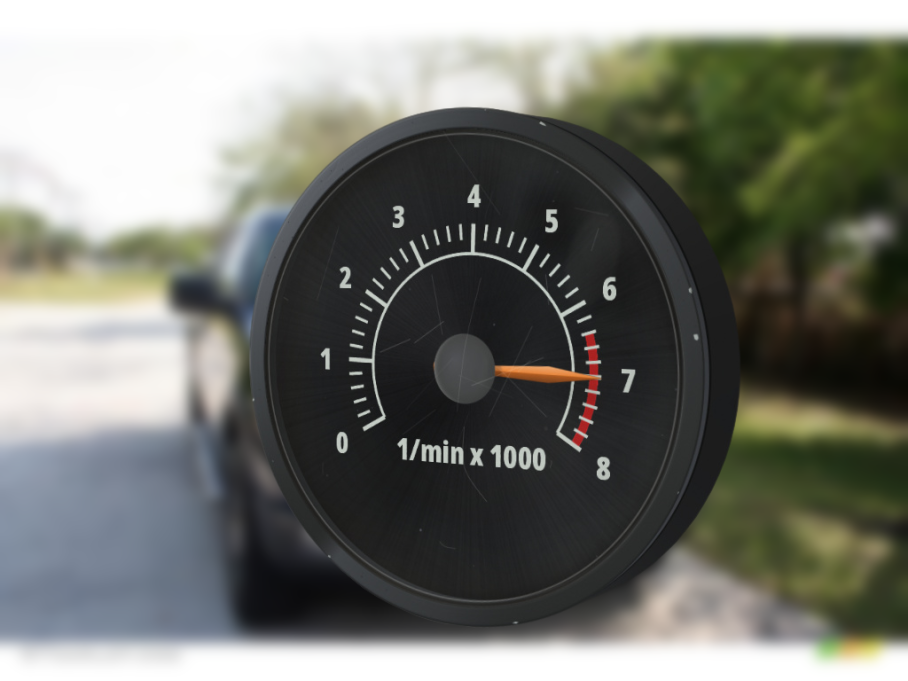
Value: 7000
